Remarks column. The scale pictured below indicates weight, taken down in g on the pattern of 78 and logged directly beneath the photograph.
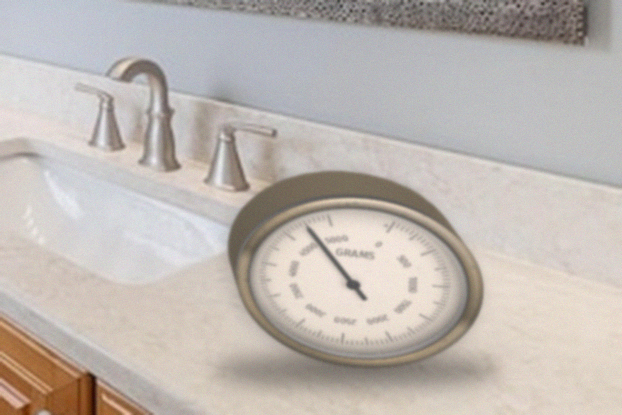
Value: 4750
